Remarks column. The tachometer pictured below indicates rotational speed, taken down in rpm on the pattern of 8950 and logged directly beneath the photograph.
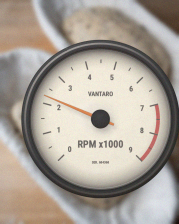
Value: 2250
